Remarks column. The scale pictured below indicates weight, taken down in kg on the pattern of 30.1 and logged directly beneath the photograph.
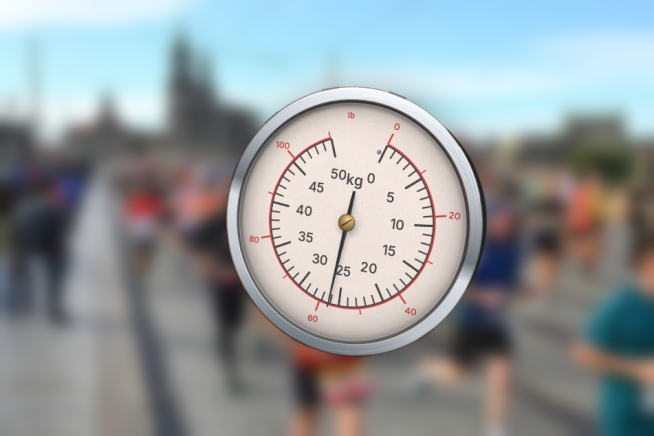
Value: 26
